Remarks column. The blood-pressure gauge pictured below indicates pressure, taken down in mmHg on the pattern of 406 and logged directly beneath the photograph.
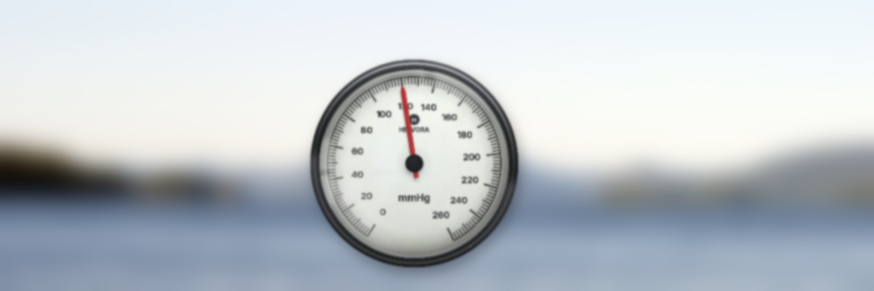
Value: 120
